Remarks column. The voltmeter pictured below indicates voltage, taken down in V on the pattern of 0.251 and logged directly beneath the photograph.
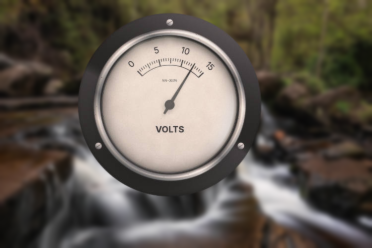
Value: 12.5
